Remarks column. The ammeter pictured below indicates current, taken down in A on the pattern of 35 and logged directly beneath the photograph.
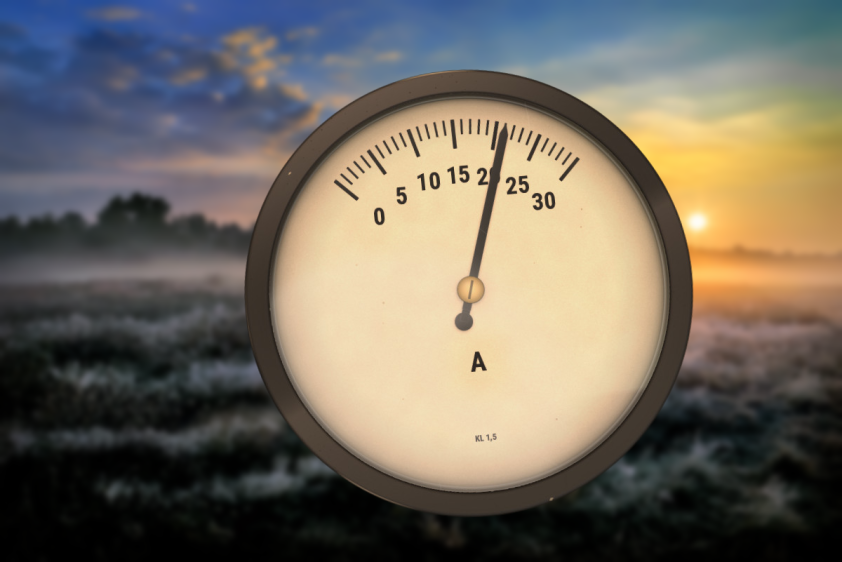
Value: 21
